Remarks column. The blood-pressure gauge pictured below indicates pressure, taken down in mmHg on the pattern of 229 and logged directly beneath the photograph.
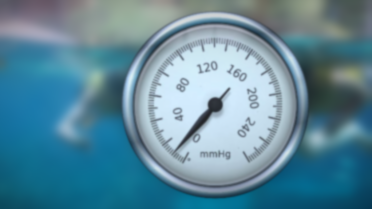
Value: 10
